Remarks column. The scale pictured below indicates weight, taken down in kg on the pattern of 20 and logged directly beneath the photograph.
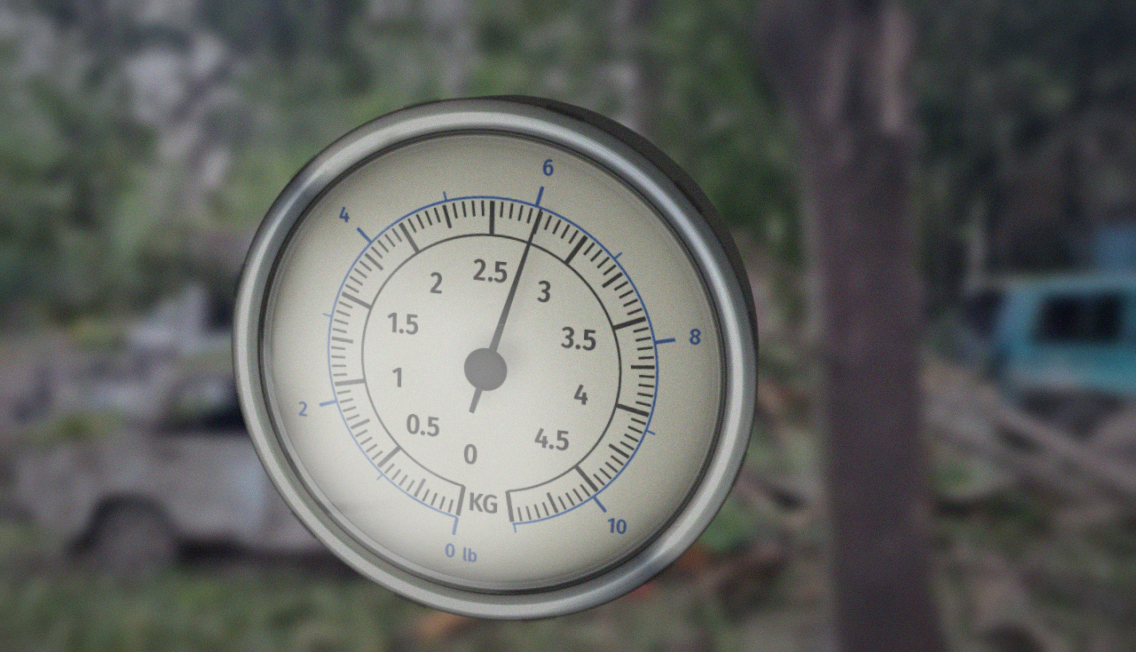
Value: 2.75
